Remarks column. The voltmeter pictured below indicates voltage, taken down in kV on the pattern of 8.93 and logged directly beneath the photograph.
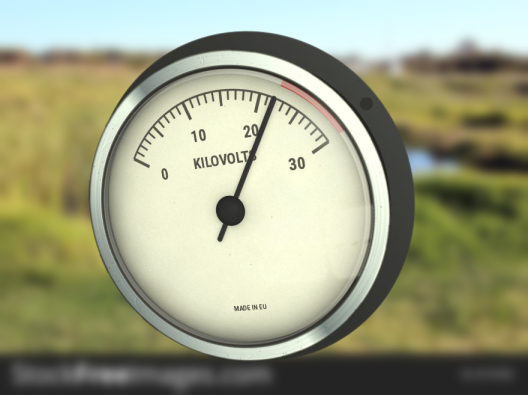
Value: 22
